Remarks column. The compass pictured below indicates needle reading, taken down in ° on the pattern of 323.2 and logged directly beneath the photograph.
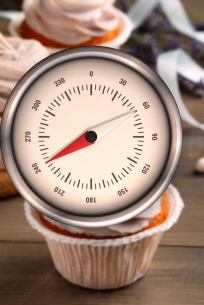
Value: 240
